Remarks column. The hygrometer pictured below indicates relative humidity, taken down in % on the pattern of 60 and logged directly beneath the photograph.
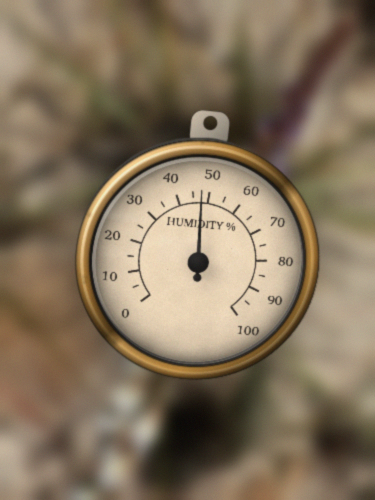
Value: 47.5
